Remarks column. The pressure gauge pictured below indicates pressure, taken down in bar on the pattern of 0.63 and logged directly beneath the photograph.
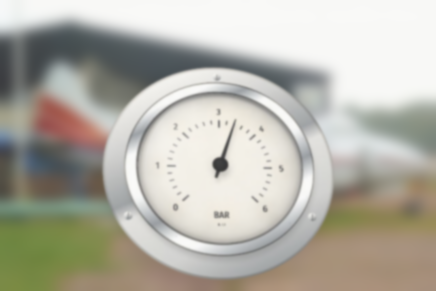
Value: 3.4
